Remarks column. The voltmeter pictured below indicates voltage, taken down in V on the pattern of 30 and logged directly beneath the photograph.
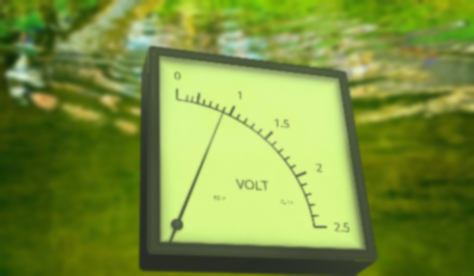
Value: 0.9
